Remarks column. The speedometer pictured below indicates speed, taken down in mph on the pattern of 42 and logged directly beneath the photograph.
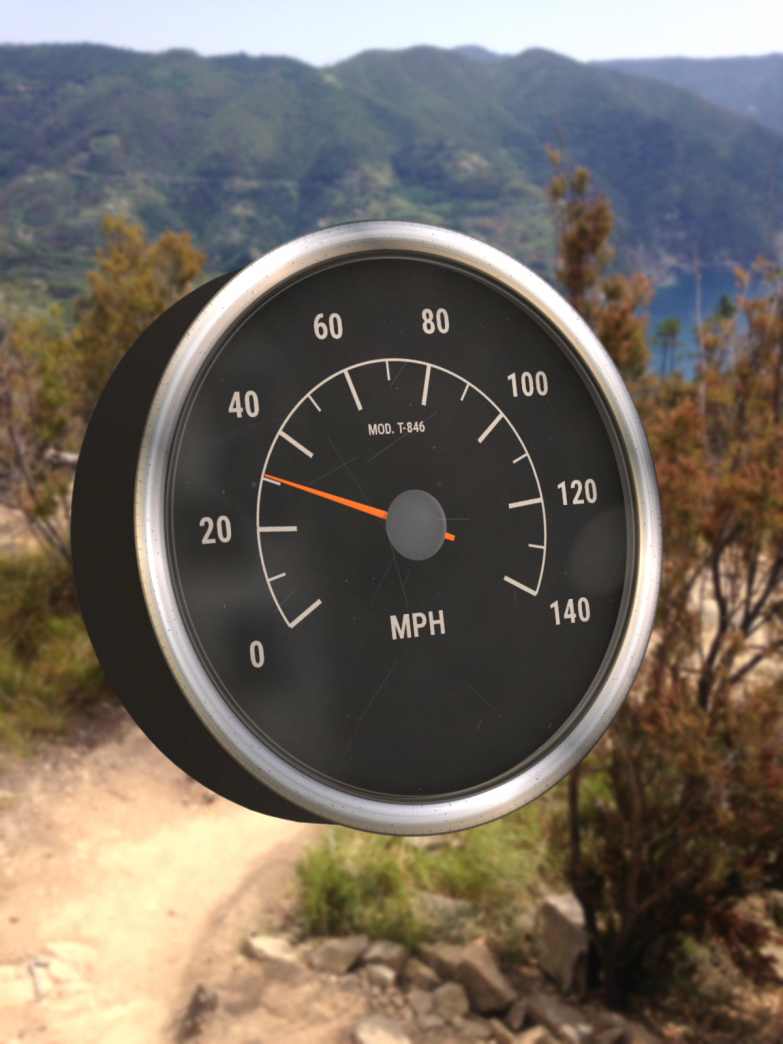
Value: 30
